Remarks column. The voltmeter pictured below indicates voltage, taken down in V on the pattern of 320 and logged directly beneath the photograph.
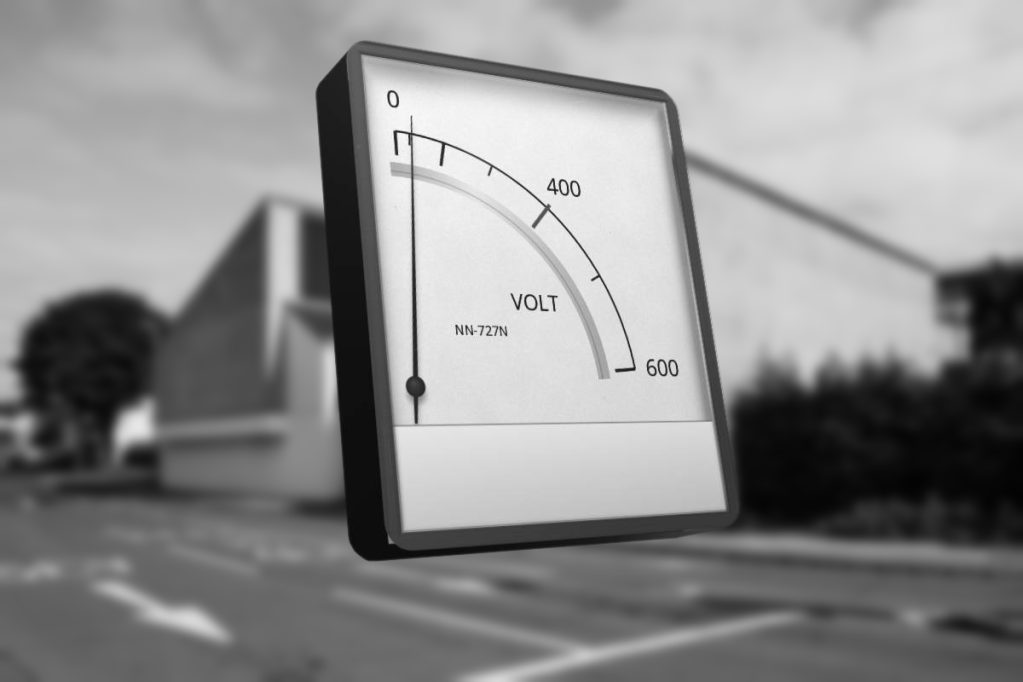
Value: 100
